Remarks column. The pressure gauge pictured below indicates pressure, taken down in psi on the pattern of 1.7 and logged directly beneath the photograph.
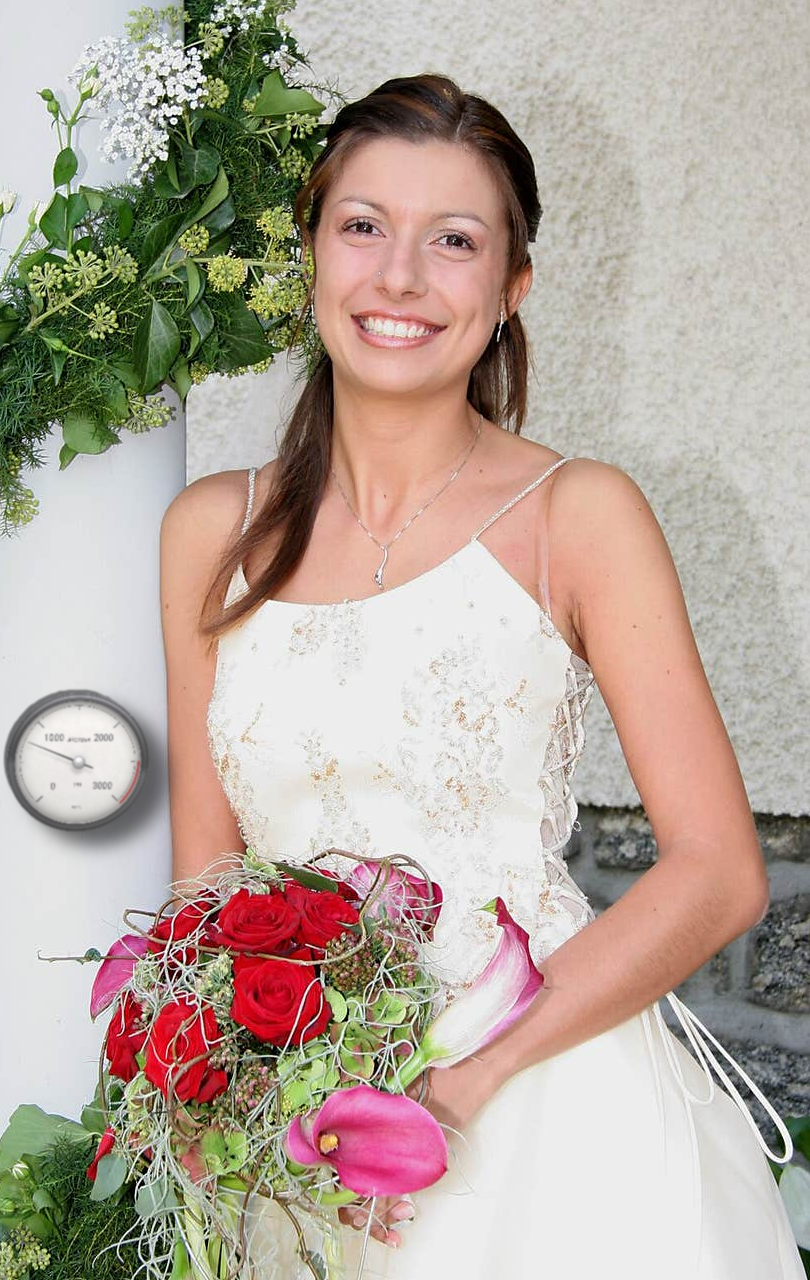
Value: 750
